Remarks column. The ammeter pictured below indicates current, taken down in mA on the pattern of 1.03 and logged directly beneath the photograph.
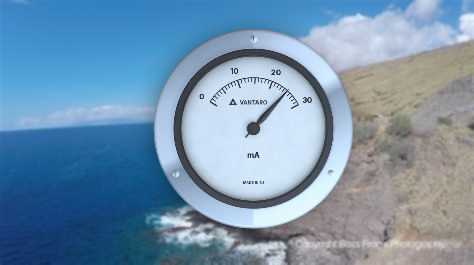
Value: 25
